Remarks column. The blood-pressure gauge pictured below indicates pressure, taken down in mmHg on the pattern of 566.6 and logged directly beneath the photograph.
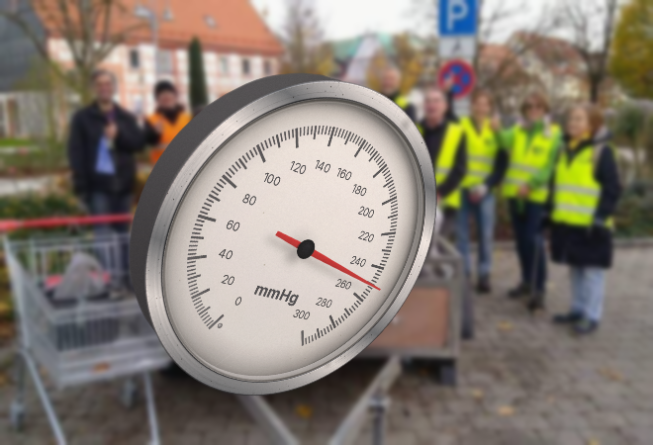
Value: 250
